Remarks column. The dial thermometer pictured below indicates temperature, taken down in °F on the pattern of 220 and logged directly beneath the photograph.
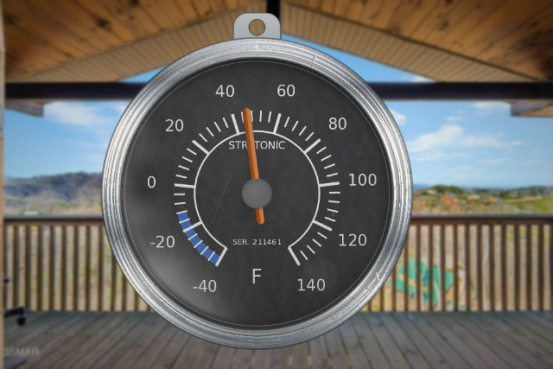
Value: 46
